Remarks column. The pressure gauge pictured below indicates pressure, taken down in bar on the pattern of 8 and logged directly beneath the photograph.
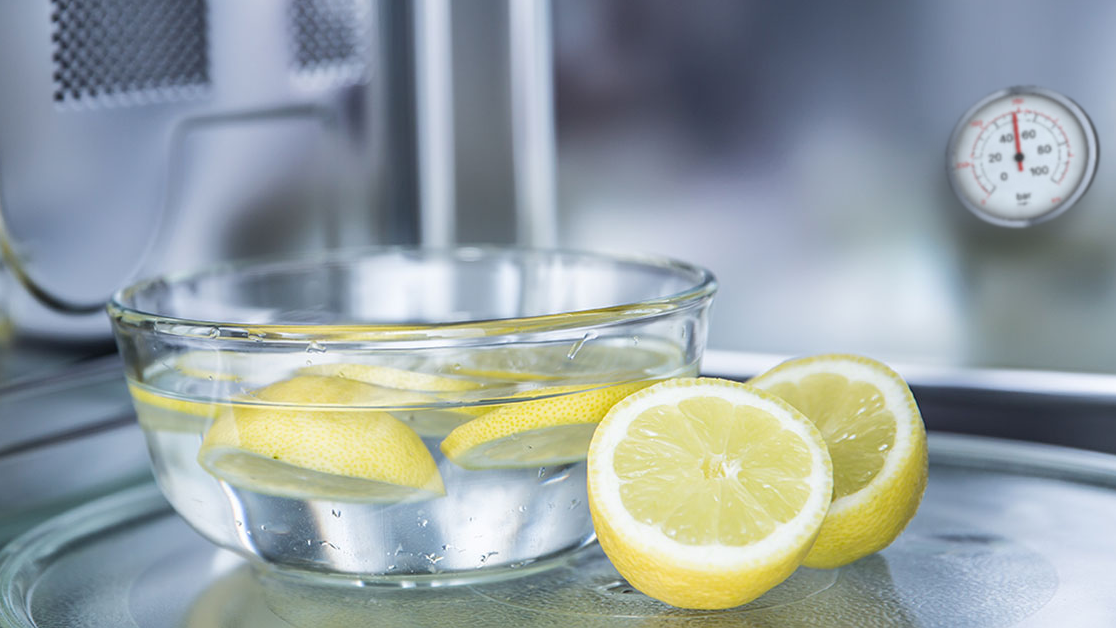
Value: 50
